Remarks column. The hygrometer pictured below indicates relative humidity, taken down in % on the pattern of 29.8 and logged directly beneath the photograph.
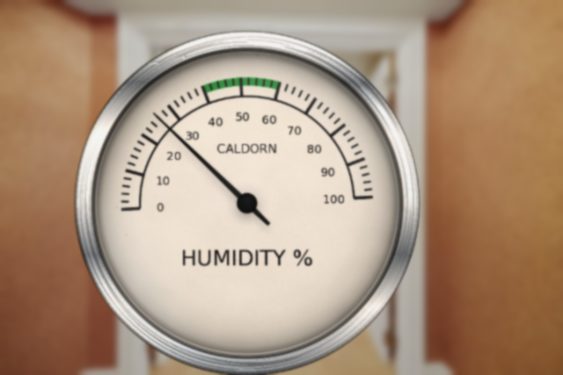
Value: 26
